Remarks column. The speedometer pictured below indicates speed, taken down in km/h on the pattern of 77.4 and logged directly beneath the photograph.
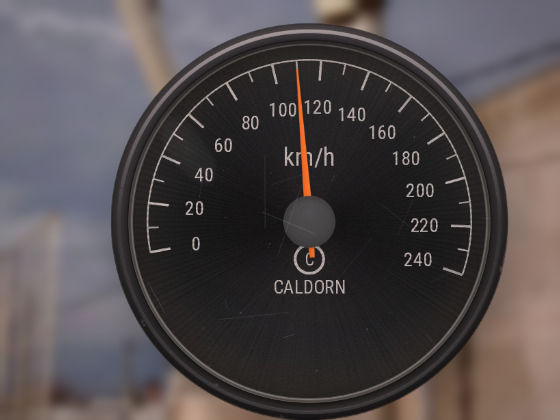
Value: 110
